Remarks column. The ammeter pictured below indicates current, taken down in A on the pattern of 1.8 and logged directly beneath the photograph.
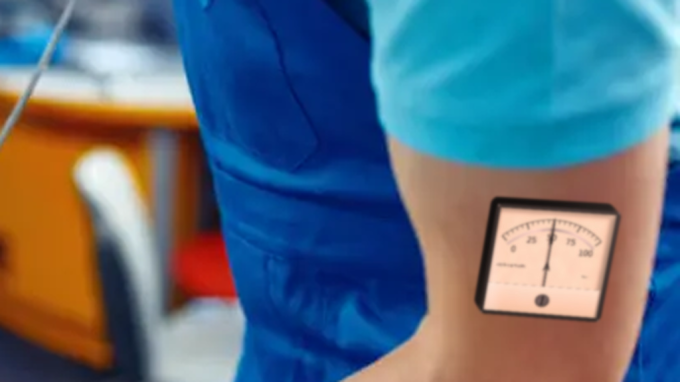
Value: 50
